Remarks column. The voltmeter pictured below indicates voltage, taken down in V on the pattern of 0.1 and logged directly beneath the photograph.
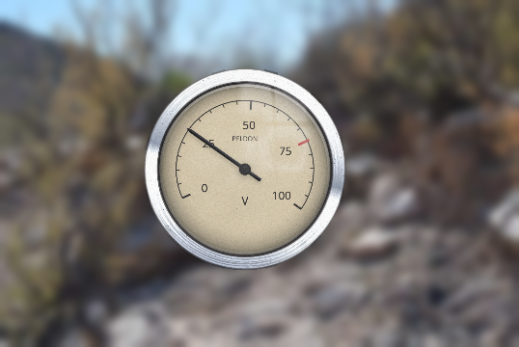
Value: 25
